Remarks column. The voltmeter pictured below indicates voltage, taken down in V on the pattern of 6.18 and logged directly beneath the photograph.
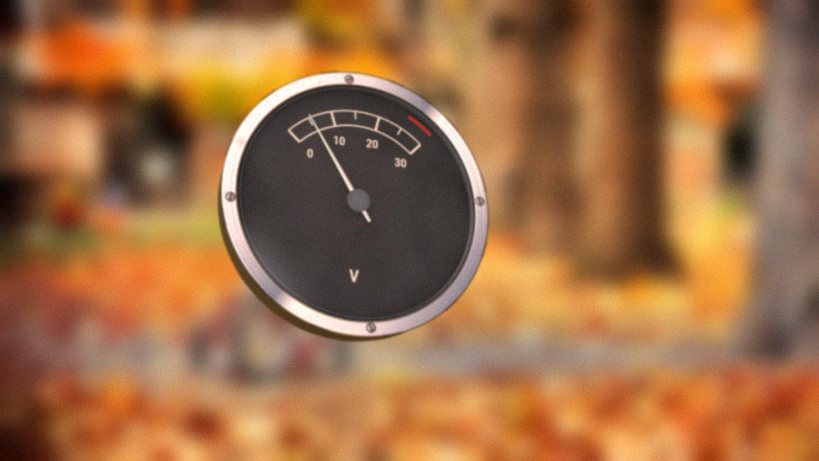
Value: 5
